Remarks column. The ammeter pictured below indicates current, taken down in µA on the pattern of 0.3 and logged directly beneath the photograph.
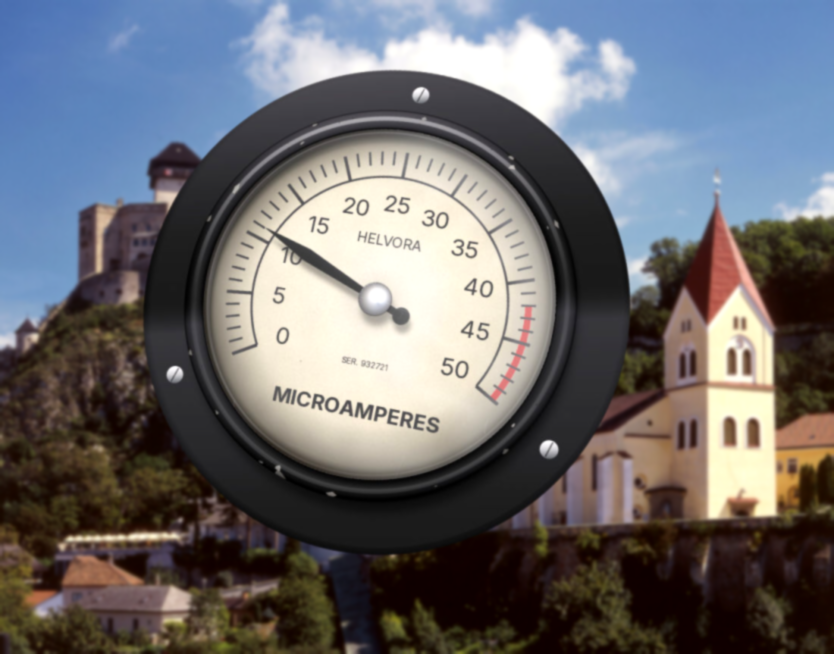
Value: 11
